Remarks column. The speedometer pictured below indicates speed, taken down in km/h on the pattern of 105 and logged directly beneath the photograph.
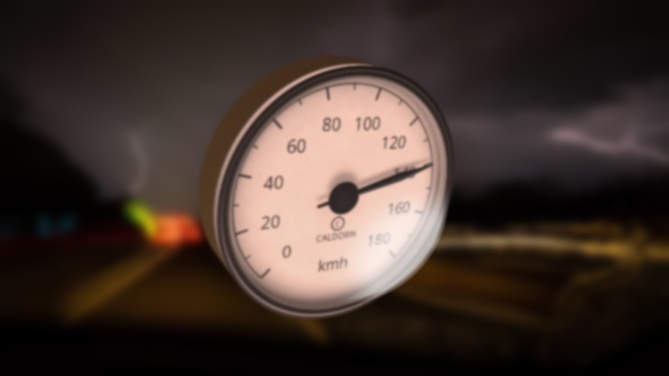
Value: 140
